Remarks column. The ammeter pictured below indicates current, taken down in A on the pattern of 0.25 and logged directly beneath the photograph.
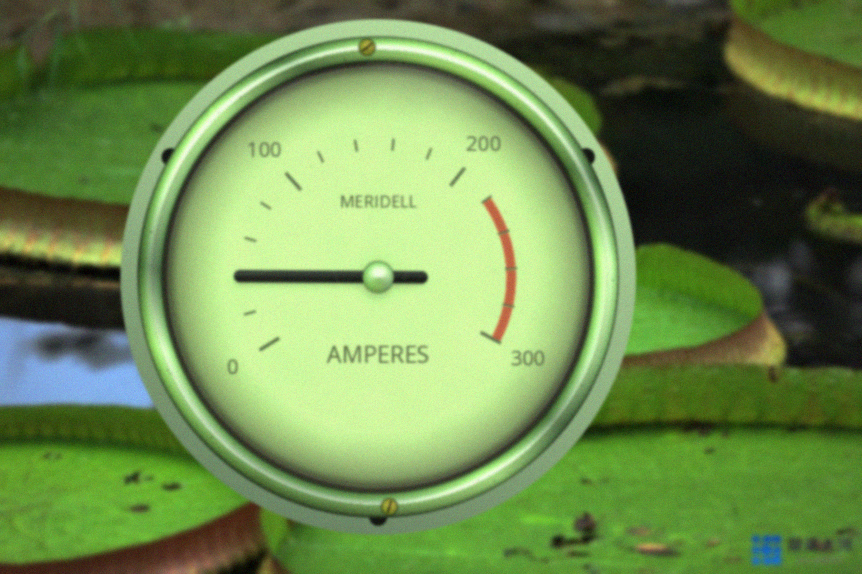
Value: 40
